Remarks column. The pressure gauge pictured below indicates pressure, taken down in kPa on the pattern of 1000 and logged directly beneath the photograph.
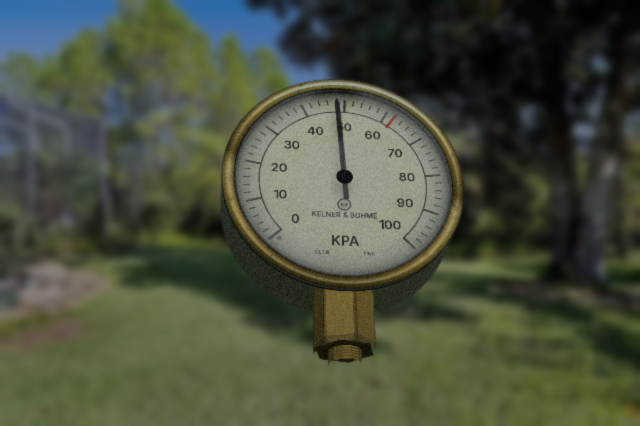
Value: 48
